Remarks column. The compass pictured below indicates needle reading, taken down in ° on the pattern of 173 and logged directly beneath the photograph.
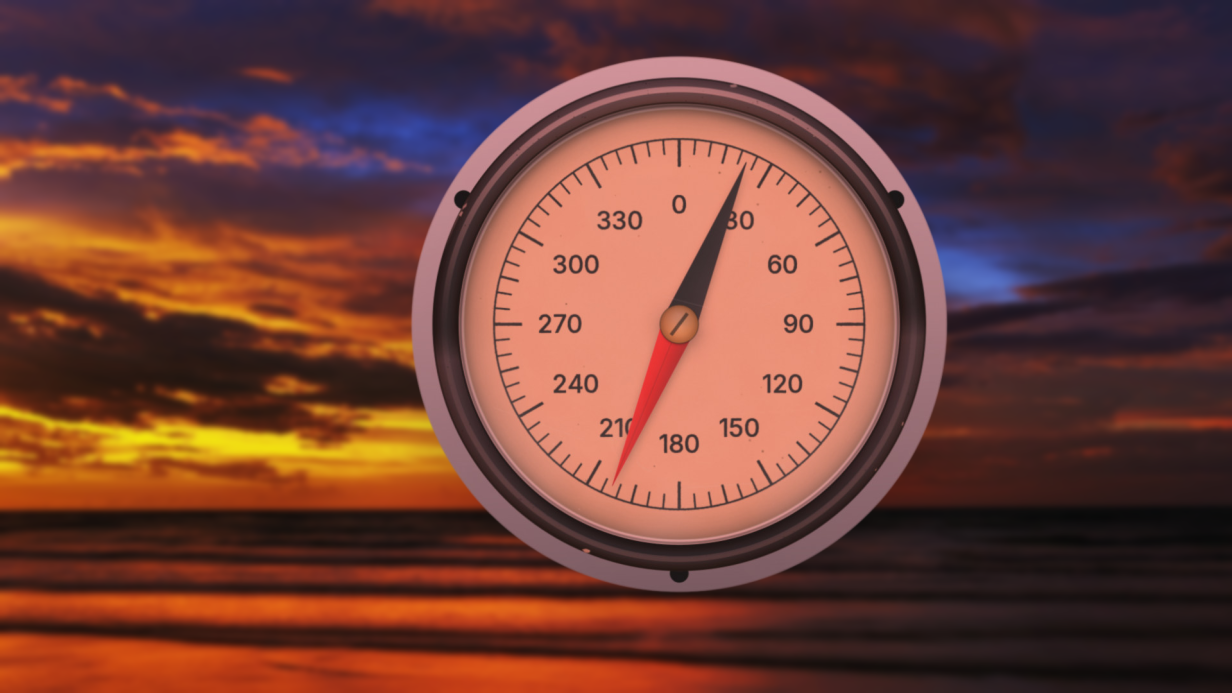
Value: 202.5
